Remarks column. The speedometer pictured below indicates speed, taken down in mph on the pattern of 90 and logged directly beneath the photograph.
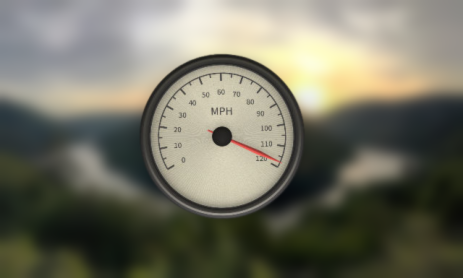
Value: 117.5
